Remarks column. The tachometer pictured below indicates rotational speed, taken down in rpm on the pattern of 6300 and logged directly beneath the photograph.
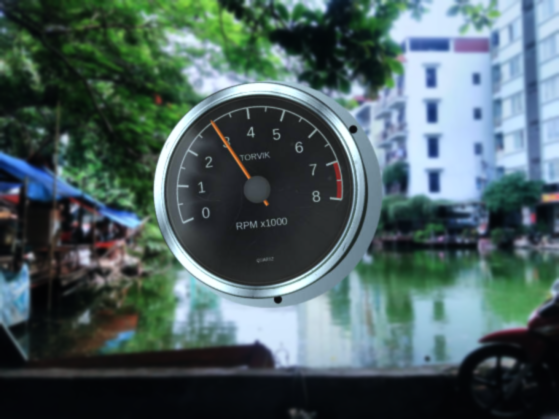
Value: 3000
